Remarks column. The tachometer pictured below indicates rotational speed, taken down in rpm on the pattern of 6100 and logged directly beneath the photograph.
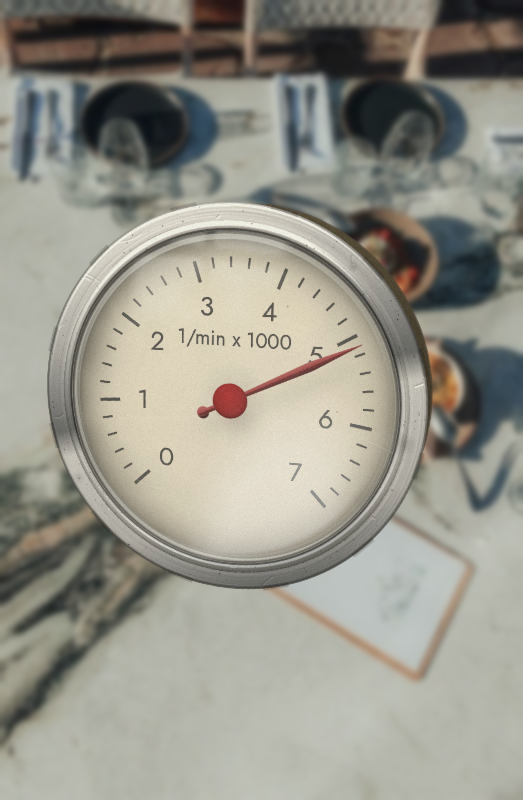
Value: 5100
